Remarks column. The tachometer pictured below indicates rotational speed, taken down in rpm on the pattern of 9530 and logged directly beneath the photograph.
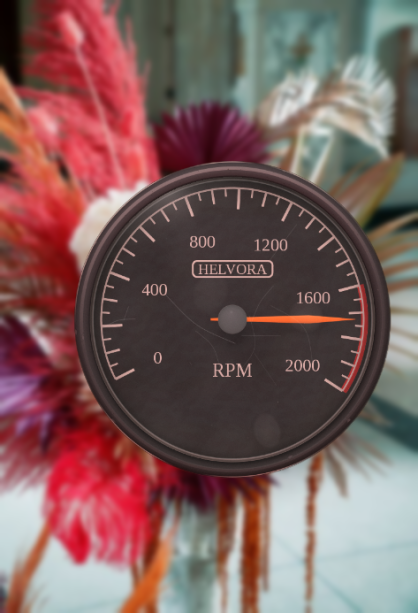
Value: 1725
